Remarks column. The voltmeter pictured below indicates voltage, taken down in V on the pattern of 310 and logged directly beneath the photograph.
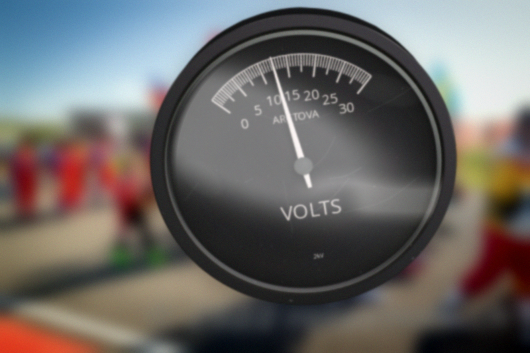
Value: 12.5
